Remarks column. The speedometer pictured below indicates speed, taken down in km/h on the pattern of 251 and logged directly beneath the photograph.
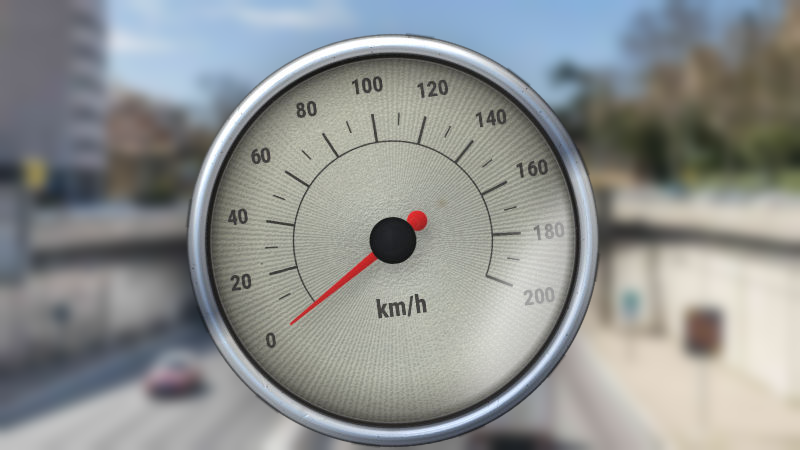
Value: 0
